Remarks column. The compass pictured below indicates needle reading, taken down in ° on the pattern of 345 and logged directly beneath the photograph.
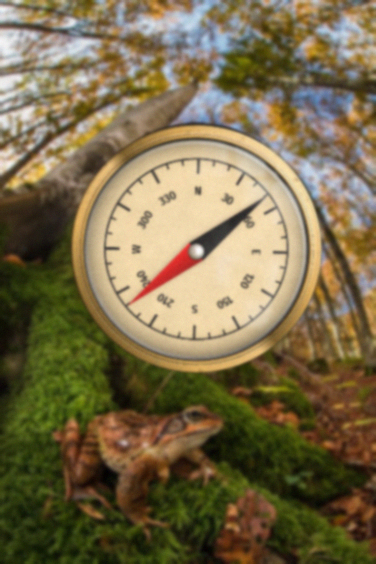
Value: 230
